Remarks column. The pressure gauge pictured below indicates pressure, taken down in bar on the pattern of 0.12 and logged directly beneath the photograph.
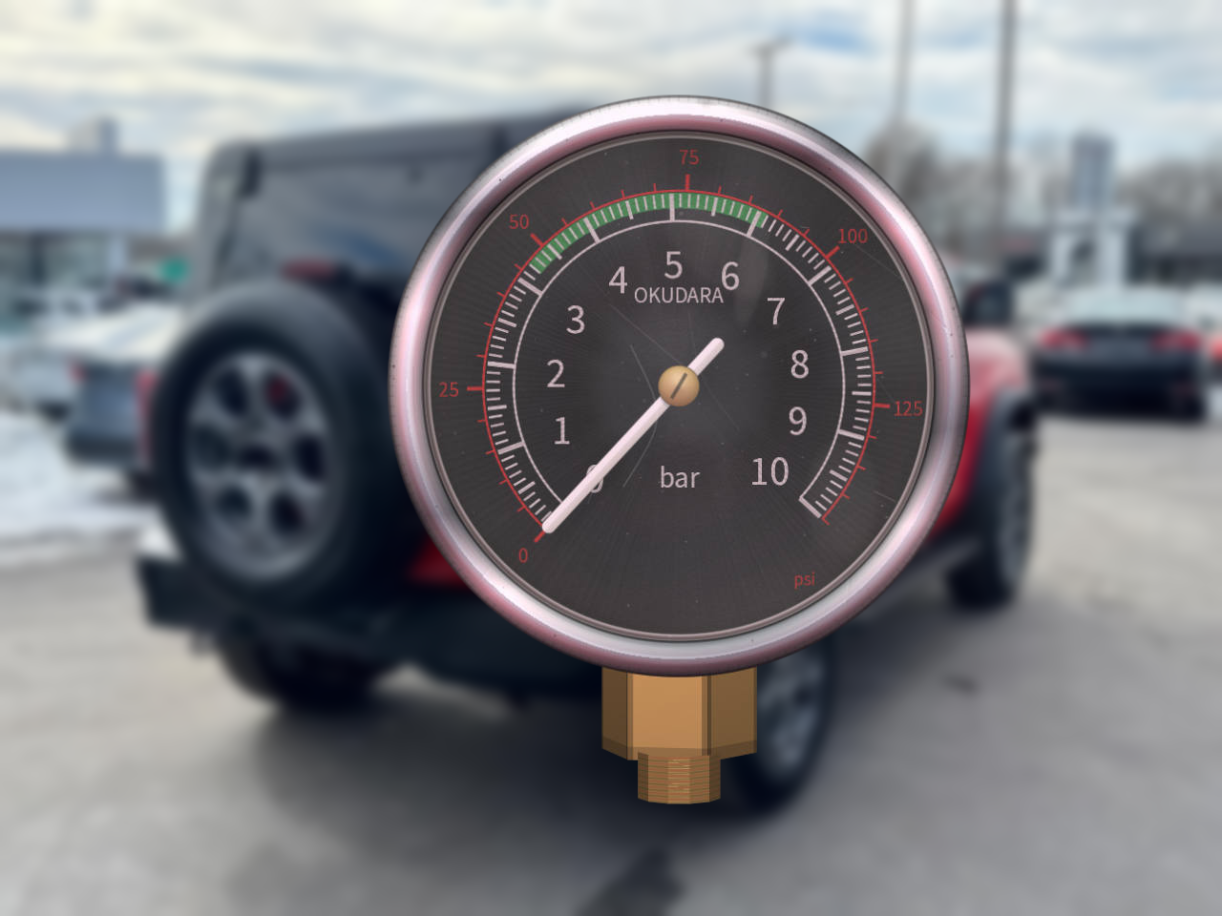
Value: 0
